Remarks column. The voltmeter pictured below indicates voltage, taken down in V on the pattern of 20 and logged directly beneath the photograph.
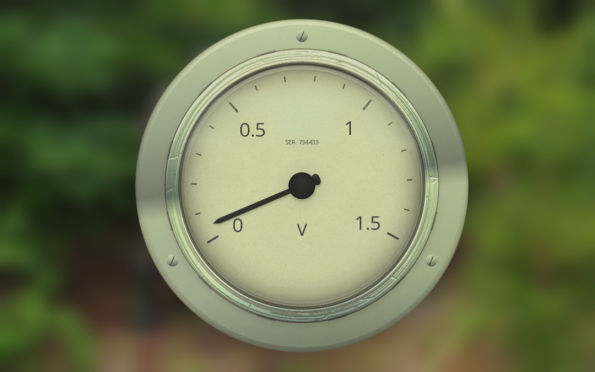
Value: 0.05
